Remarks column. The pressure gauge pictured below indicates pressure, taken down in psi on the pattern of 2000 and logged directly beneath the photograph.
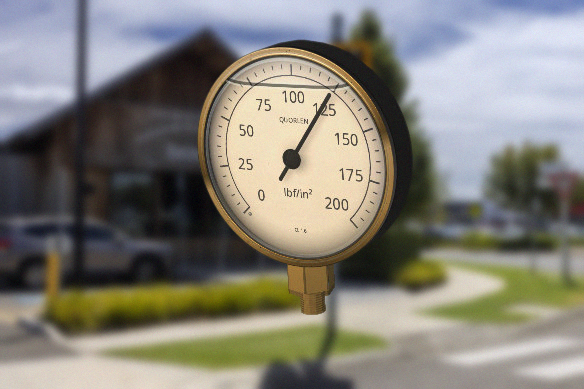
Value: 125
